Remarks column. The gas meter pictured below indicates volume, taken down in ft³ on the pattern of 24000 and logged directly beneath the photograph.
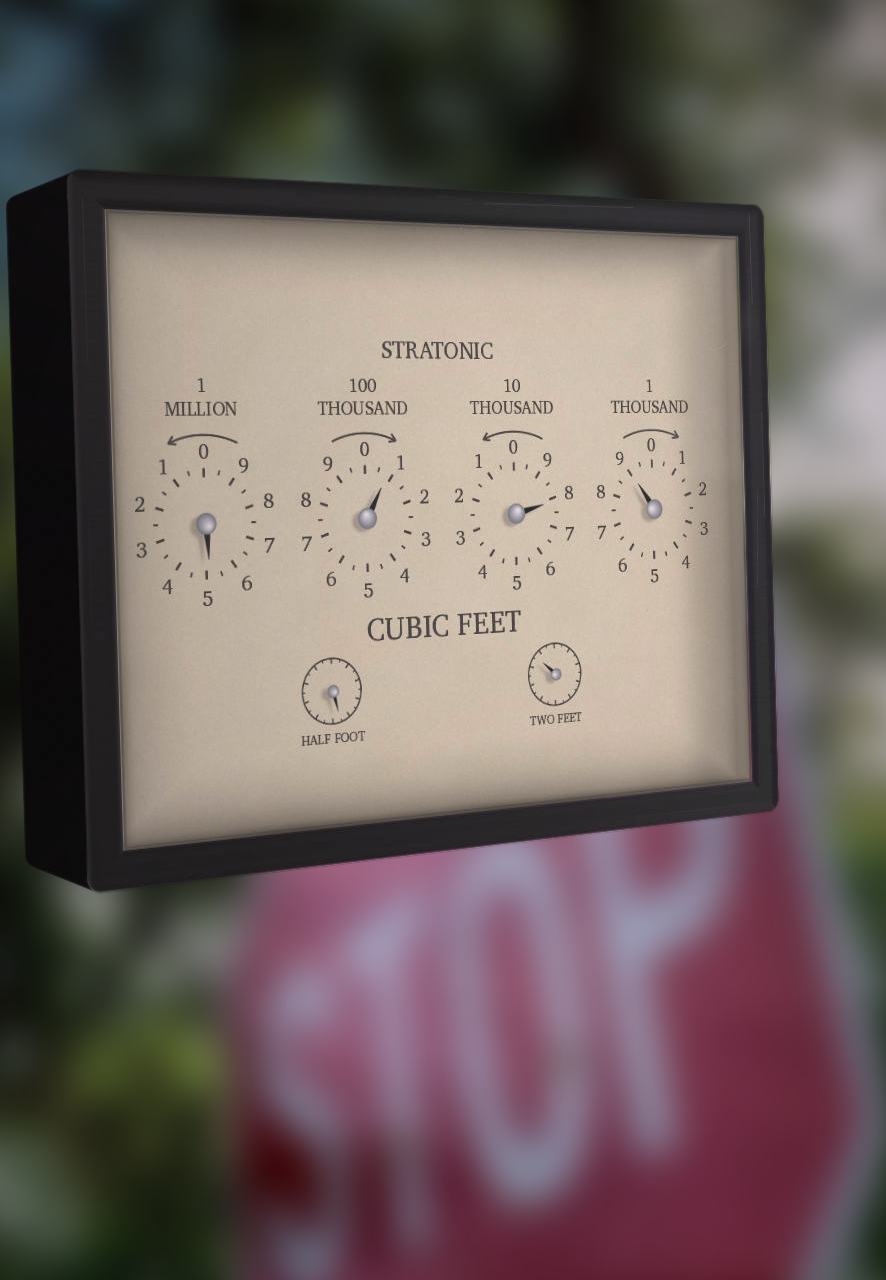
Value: 507900
